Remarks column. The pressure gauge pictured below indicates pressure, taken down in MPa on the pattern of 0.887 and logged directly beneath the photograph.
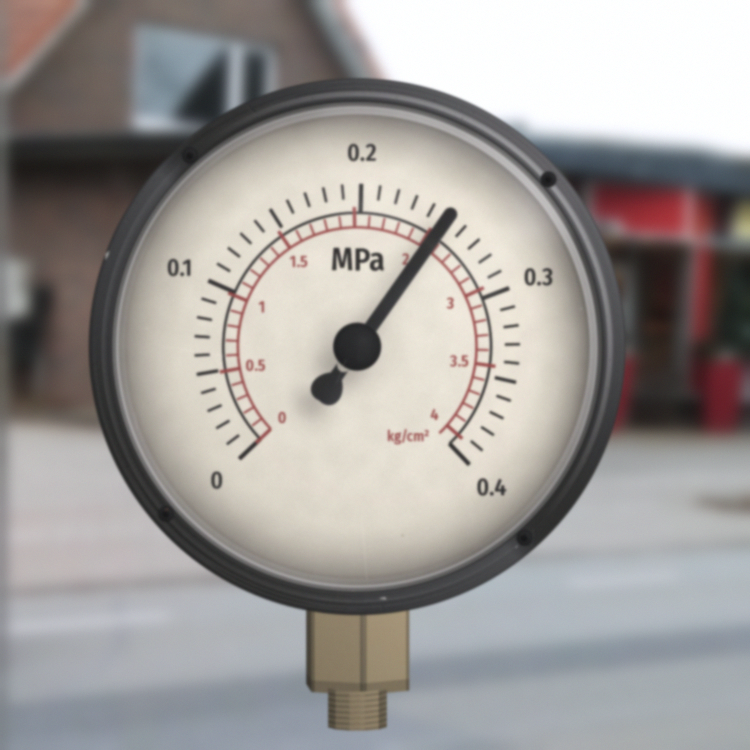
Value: 0.25
